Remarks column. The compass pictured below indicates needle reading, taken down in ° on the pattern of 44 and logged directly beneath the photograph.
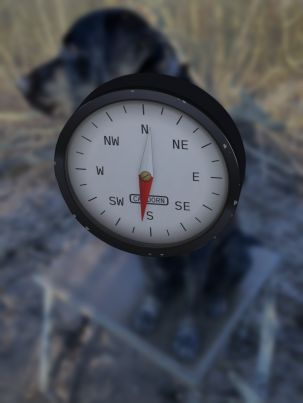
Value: 187.5
